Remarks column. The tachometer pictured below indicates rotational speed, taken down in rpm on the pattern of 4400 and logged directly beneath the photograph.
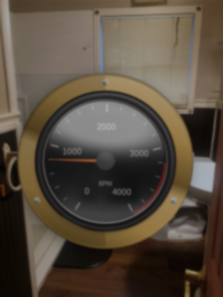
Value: 800
